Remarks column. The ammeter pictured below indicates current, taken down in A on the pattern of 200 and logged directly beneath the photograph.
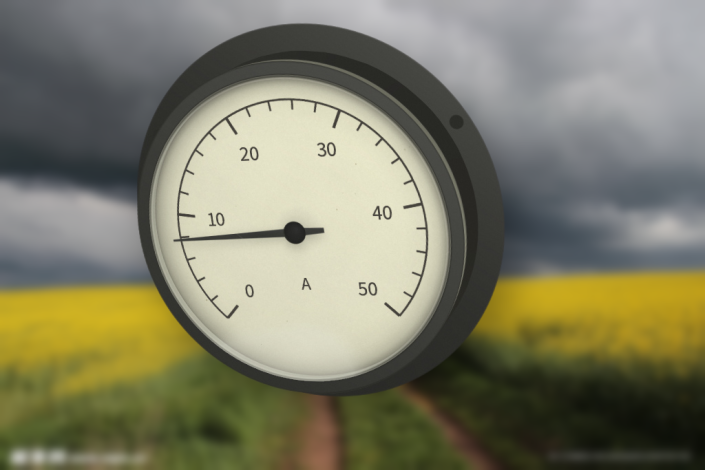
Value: 8
